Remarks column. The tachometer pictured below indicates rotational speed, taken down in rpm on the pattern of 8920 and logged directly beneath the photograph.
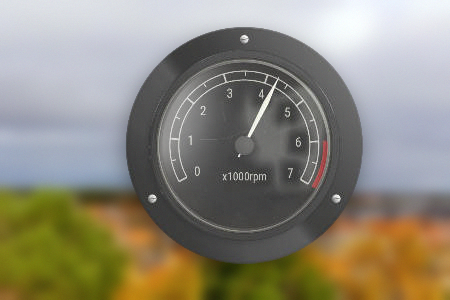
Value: 4250
